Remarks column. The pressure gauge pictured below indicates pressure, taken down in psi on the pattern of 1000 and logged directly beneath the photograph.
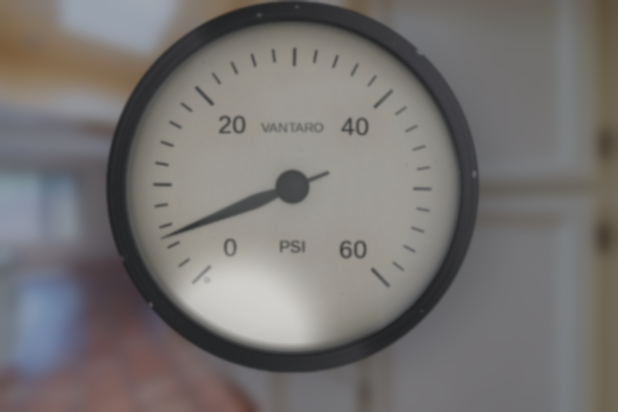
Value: 5
